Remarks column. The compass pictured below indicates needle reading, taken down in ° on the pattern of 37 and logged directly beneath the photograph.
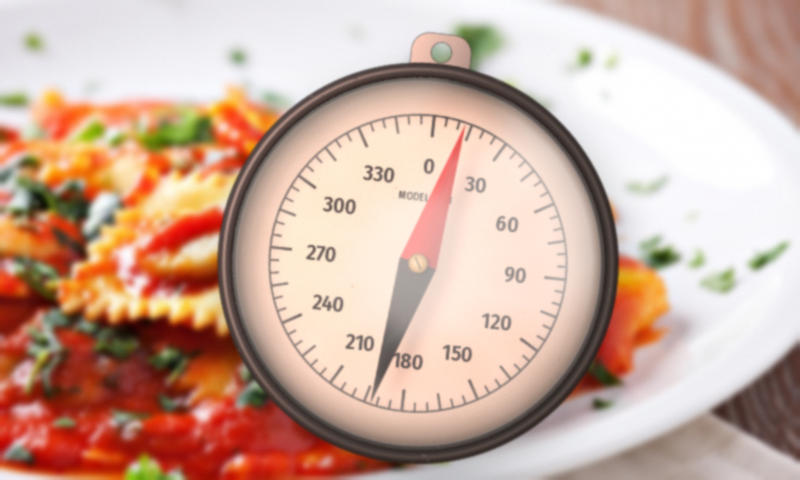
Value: 12.5
